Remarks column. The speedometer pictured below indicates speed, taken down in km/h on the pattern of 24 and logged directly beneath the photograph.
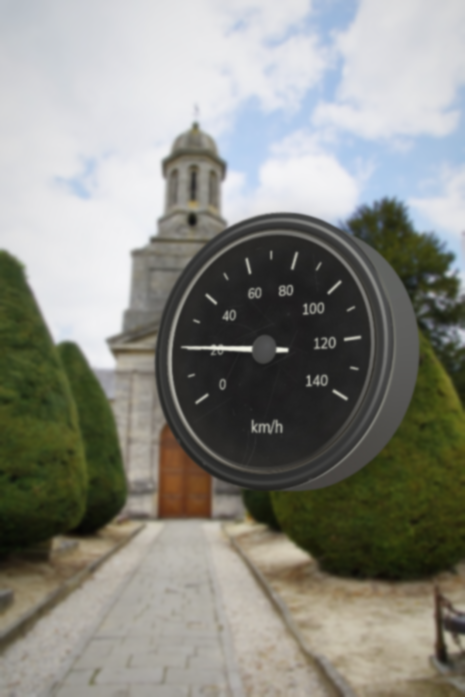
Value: 20
